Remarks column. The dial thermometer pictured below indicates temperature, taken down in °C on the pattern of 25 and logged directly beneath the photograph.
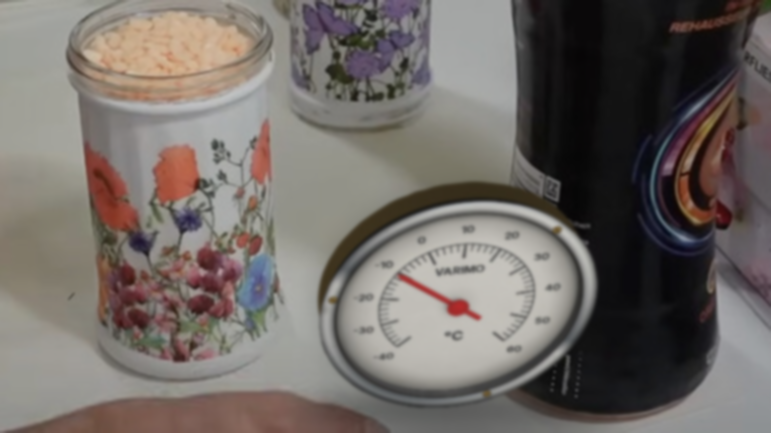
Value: -10
